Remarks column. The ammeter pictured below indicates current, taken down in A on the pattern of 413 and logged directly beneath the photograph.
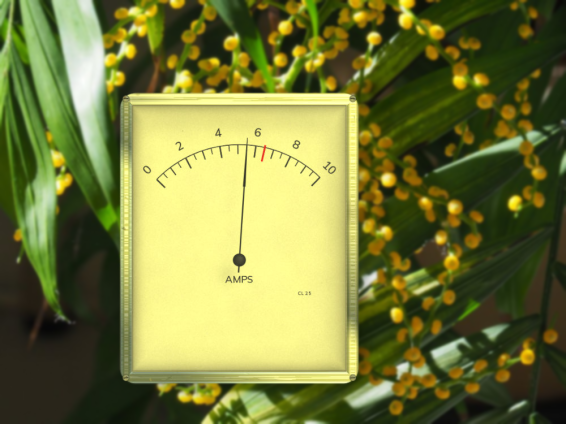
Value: 5.5
